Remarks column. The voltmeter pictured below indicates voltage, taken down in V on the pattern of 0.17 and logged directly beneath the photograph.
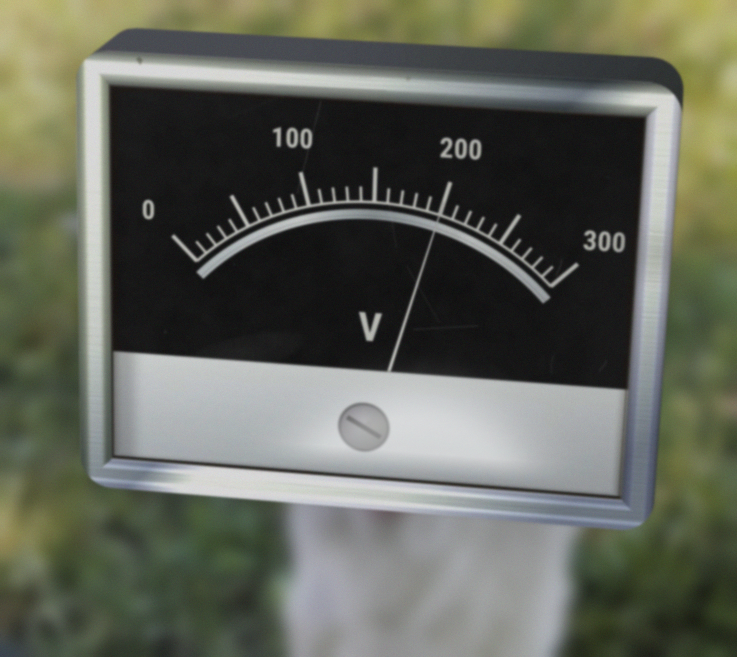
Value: 200
